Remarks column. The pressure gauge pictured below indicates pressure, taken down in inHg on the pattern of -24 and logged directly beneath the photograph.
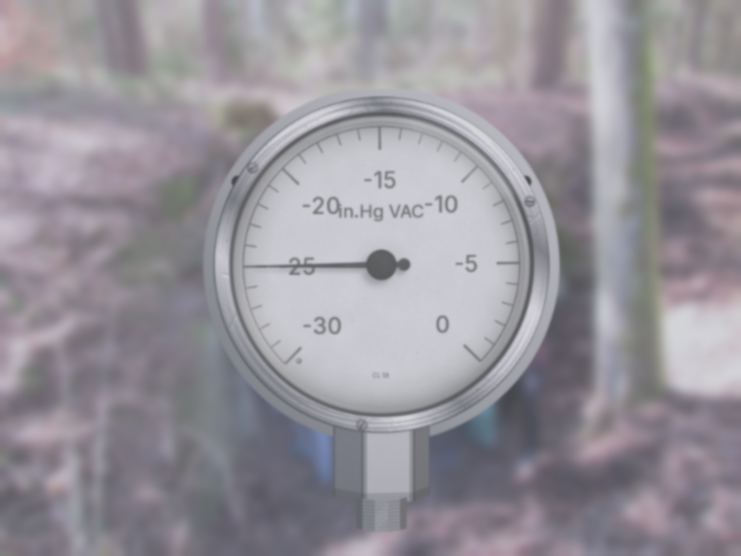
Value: -25
